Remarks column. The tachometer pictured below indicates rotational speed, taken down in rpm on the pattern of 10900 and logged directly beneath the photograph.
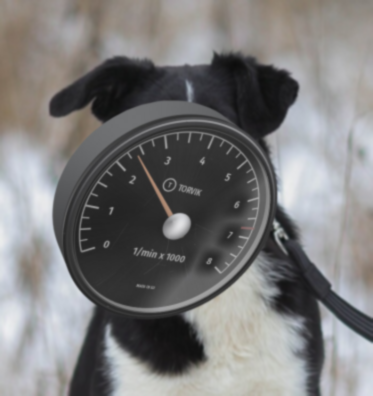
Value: 2375
